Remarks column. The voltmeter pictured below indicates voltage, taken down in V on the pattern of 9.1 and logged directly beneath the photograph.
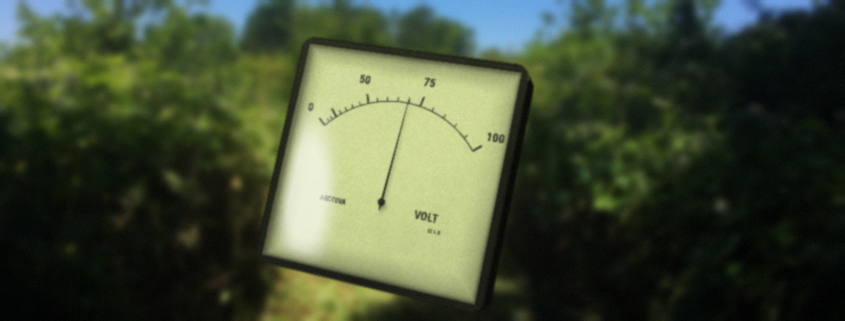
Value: 70
